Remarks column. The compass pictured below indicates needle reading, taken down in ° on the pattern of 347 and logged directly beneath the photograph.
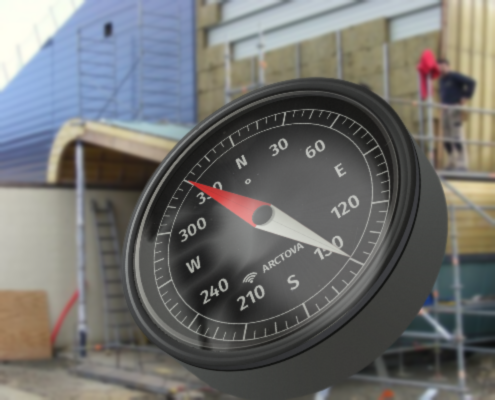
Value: 330
